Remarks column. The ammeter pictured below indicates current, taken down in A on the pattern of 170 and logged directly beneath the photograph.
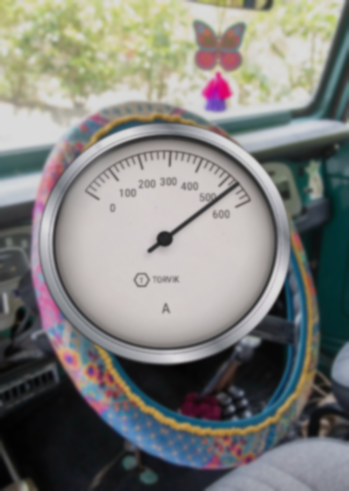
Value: 540
